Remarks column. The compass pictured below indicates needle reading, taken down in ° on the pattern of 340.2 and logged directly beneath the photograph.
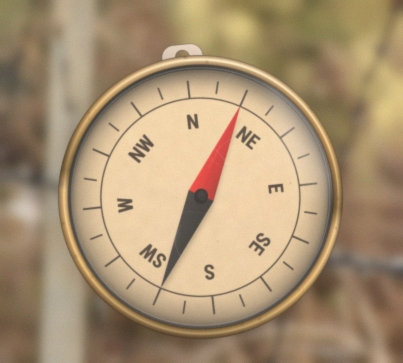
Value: 30
